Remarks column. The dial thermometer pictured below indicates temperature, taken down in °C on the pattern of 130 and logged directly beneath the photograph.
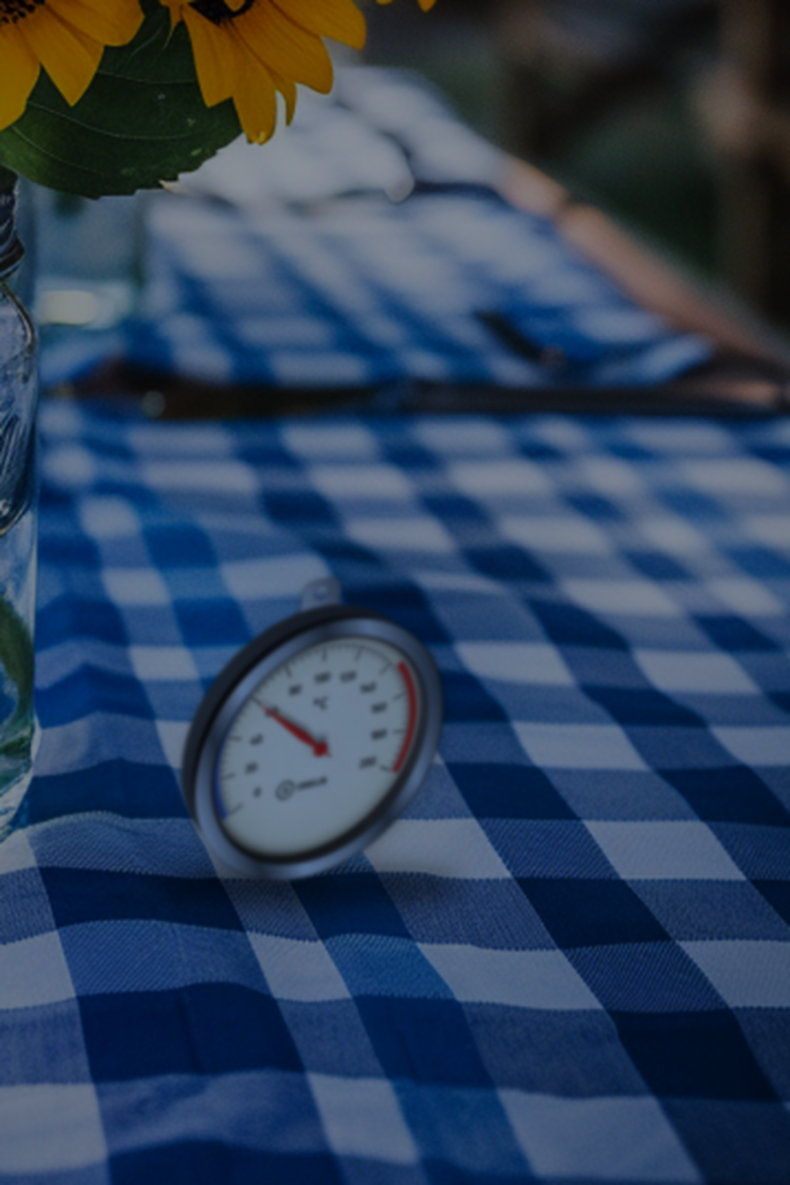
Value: 60
